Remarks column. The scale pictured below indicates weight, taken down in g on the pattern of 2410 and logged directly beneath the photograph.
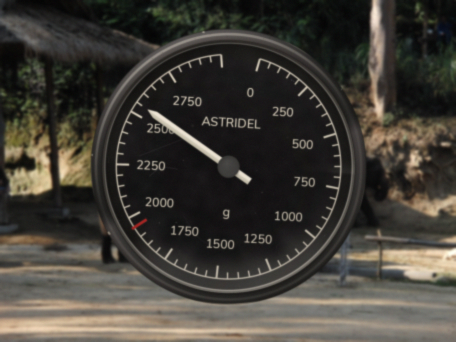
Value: 2550
